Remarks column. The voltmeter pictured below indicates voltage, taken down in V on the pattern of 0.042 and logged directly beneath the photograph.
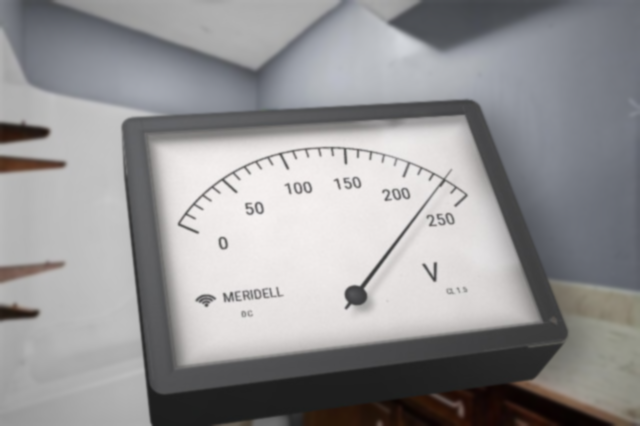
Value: 230
